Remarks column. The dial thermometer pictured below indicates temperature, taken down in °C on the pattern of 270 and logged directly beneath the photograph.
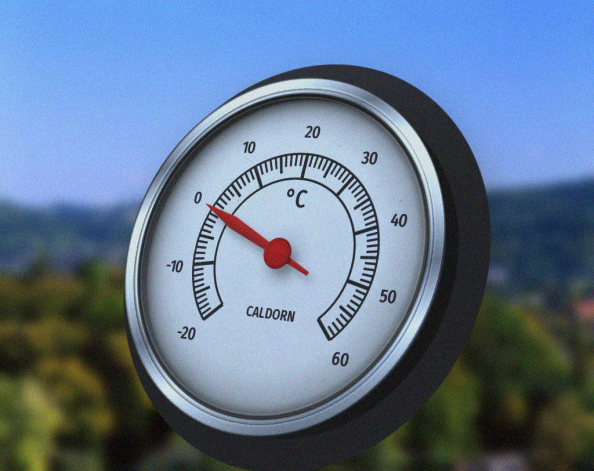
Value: 0
